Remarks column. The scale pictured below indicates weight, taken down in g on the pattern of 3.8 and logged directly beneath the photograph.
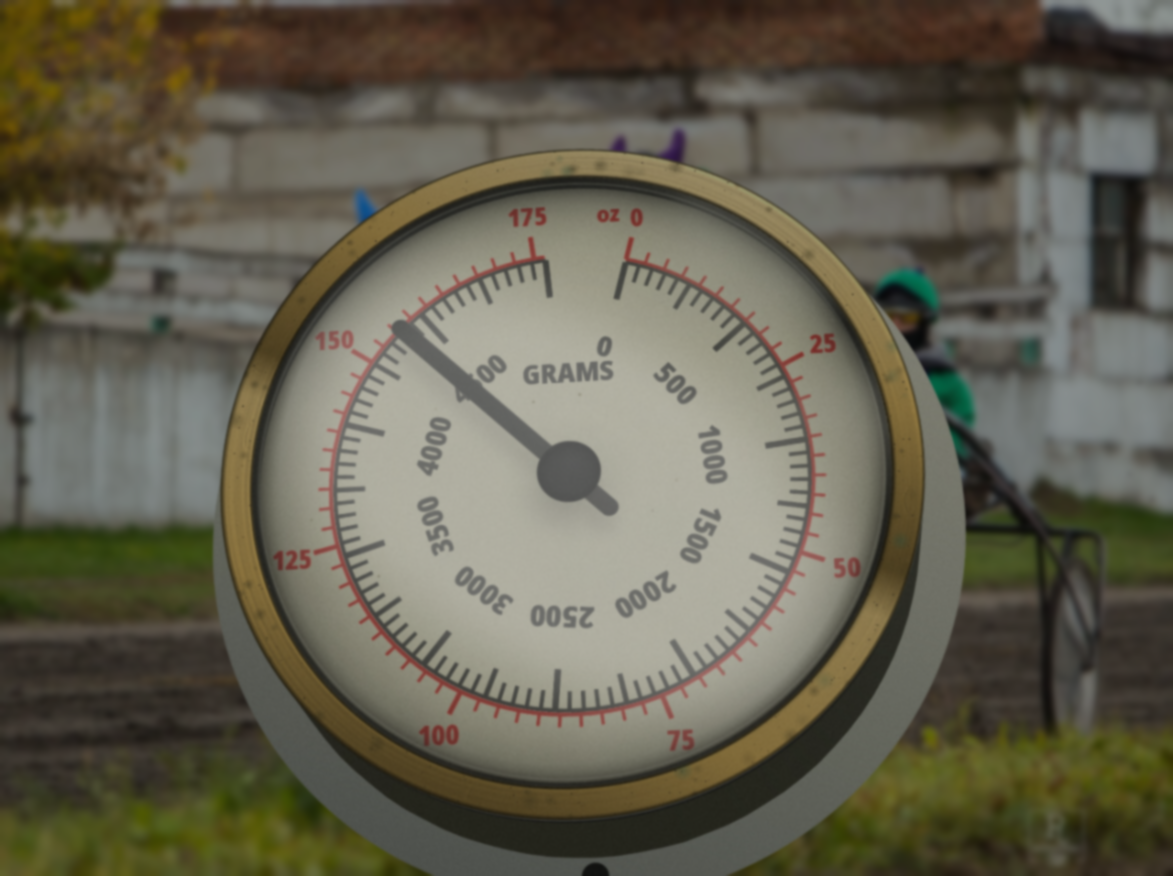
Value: 4400
